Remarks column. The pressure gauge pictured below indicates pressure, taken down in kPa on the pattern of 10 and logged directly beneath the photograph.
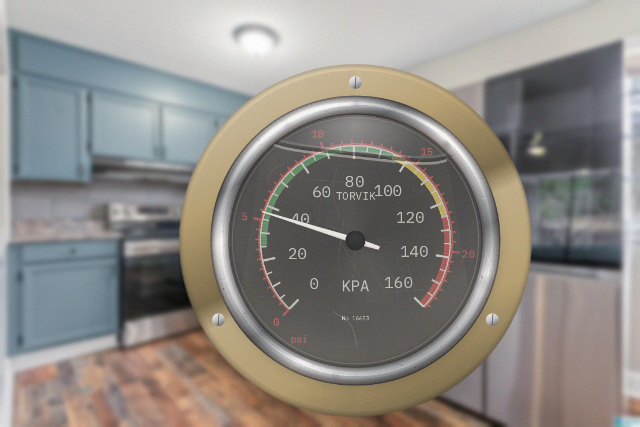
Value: 37.5
